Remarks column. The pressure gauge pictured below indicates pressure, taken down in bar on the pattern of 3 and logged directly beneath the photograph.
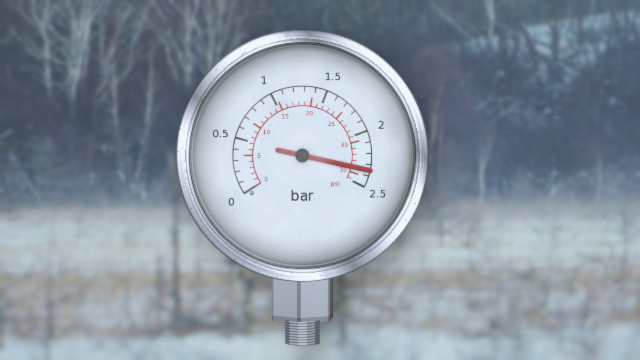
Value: 2.35
